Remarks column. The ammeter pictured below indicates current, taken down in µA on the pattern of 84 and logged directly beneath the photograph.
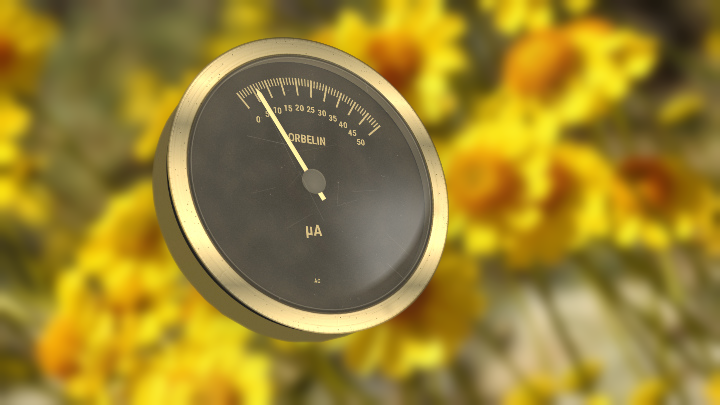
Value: 5
